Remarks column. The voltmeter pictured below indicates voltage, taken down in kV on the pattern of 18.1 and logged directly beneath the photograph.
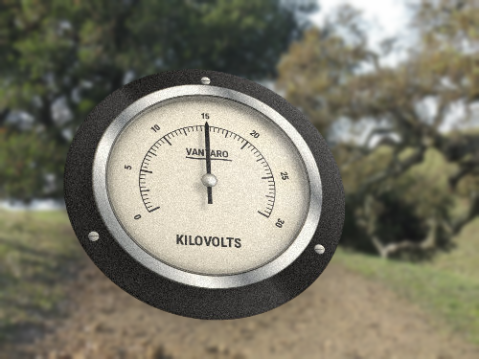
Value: 15
